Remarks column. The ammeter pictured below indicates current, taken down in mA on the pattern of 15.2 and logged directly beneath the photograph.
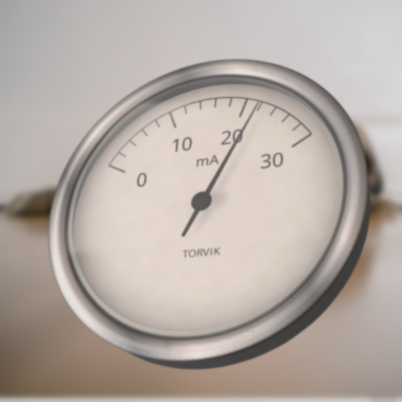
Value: 22
